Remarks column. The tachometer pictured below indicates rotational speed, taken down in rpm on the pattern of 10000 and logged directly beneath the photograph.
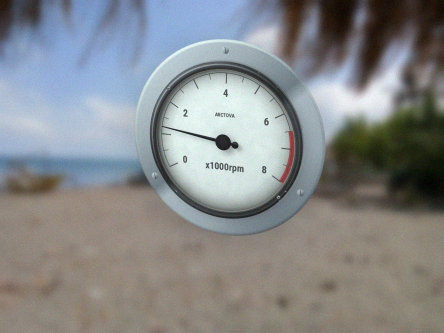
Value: 1250
